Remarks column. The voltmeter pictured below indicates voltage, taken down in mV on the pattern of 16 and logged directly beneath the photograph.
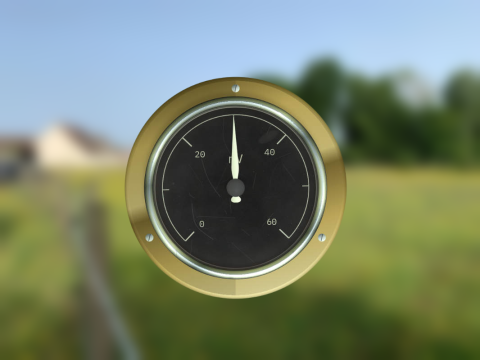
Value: 30
